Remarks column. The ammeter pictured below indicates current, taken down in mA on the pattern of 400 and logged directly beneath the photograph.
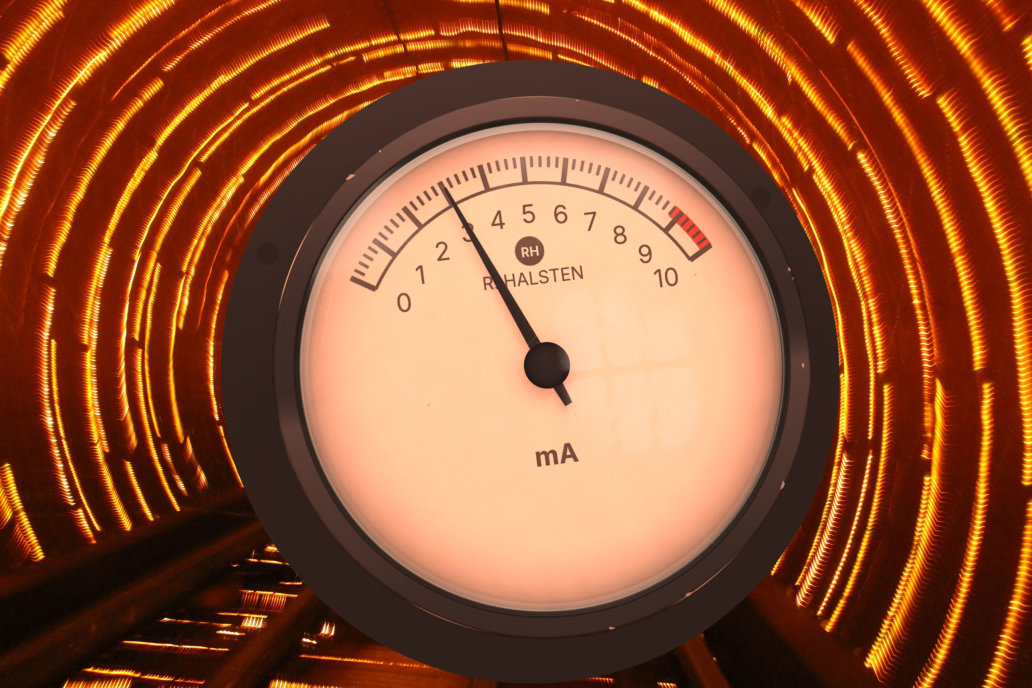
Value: 3
